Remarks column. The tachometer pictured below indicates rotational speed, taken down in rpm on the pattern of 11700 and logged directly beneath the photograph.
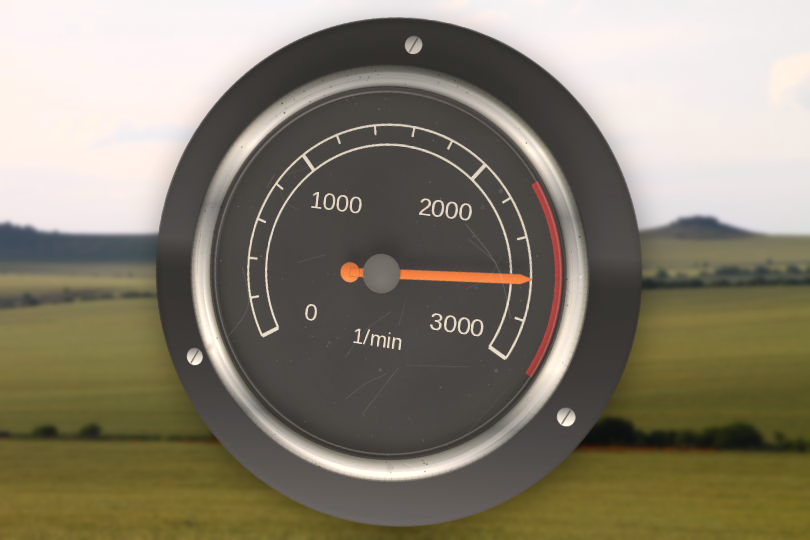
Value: 2600
